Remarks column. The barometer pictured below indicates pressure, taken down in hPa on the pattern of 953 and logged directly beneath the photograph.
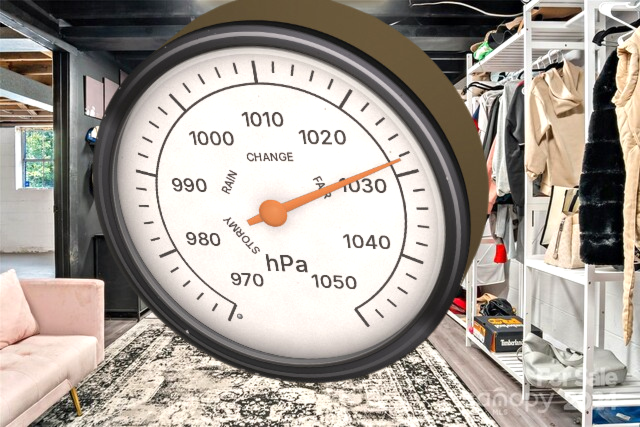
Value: 1028
